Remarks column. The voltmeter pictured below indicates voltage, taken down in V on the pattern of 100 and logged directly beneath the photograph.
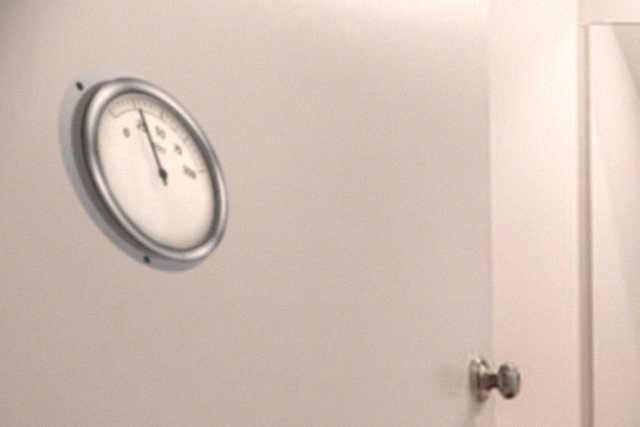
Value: 25
